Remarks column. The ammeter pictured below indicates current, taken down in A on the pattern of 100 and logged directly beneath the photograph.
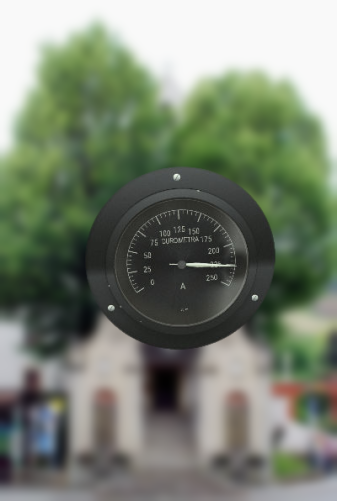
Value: 225
